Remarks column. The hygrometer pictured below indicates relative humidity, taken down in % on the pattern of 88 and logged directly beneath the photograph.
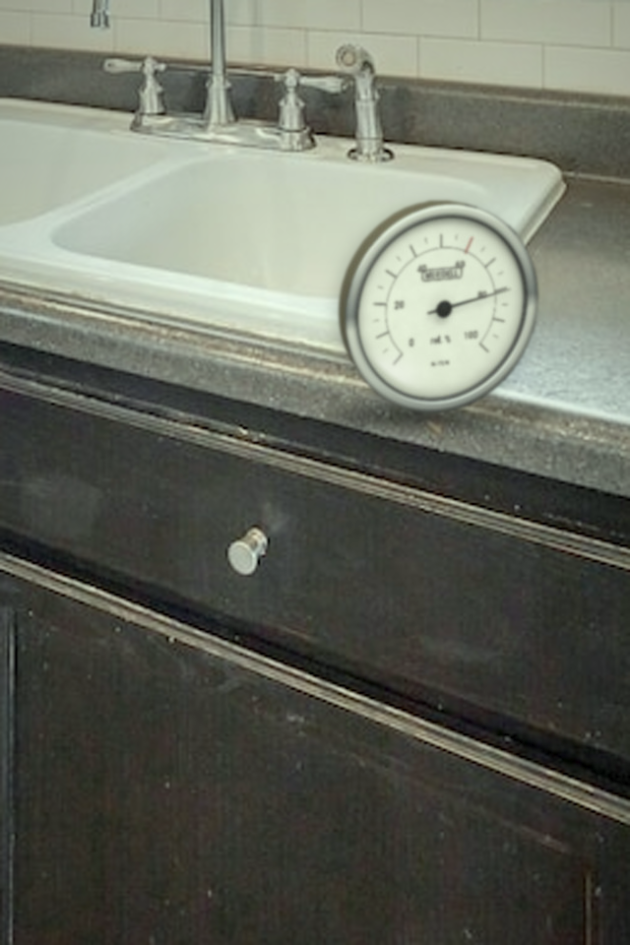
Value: 80
